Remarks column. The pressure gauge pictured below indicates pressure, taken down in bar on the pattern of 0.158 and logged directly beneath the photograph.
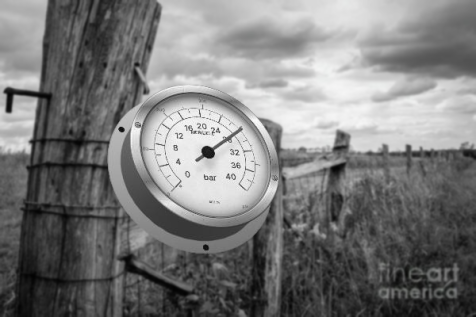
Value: 28
